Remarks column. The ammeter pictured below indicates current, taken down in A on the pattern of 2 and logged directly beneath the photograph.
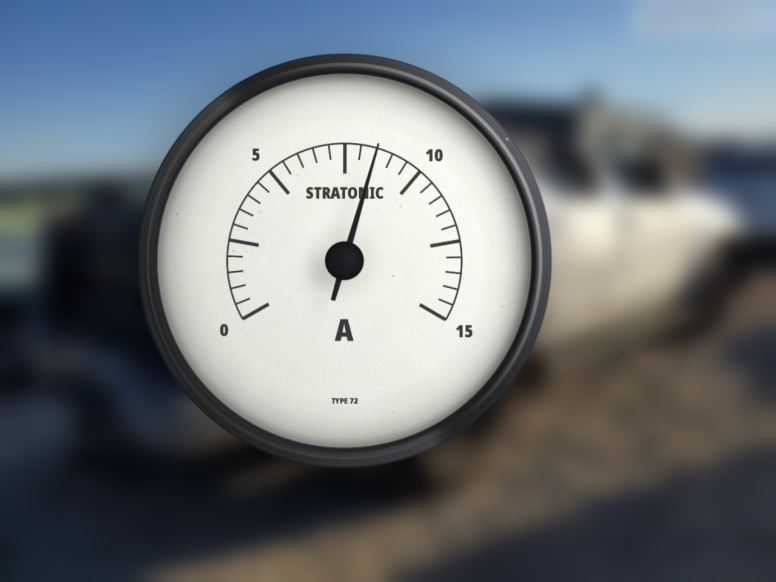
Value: 8.5
